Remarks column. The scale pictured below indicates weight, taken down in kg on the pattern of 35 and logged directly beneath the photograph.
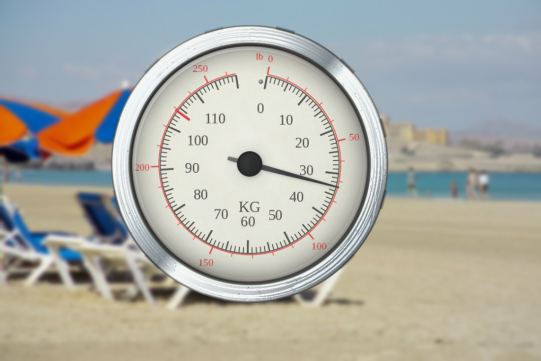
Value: 33
